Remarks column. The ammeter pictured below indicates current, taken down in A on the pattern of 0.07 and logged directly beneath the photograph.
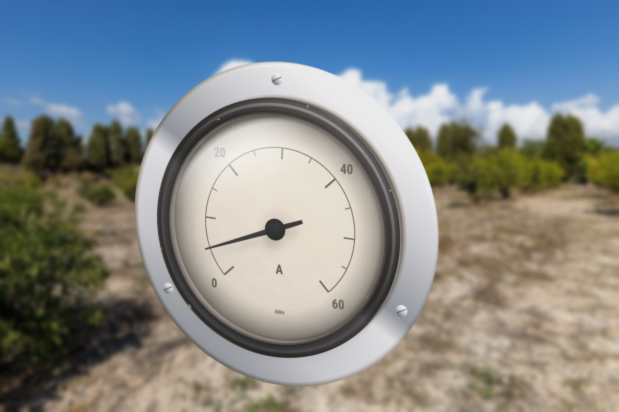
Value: 5
